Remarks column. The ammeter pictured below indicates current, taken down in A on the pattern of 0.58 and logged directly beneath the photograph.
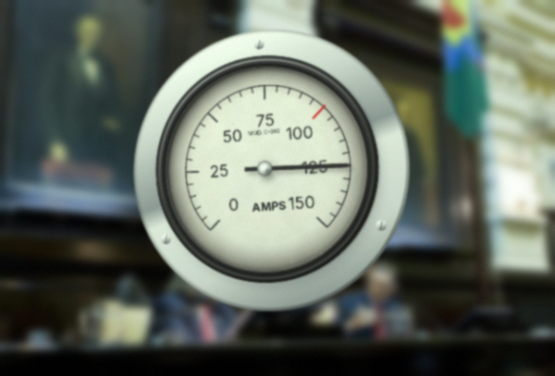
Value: 125
